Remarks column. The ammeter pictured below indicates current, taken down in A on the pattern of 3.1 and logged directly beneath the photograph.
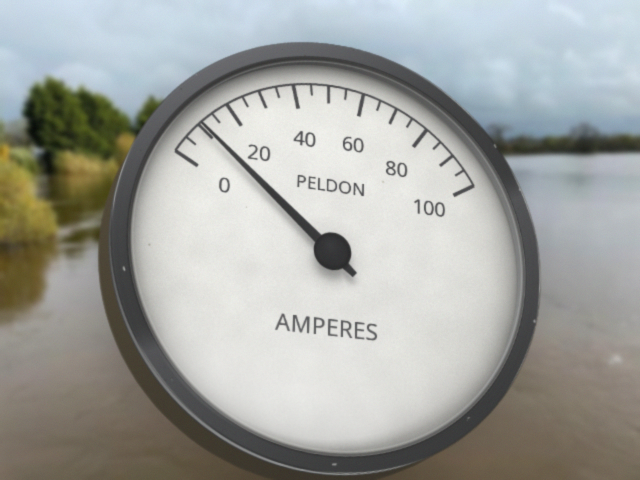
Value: 10
